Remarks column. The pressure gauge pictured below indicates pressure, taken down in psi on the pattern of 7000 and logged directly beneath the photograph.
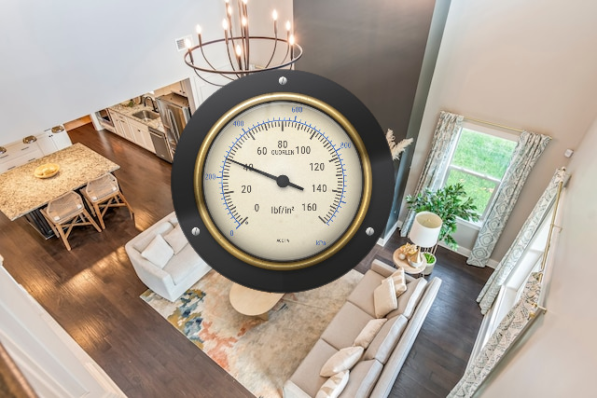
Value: 40
